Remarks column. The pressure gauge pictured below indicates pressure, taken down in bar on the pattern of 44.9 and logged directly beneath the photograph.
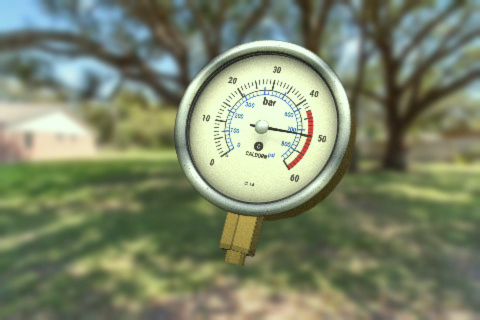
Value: 50
